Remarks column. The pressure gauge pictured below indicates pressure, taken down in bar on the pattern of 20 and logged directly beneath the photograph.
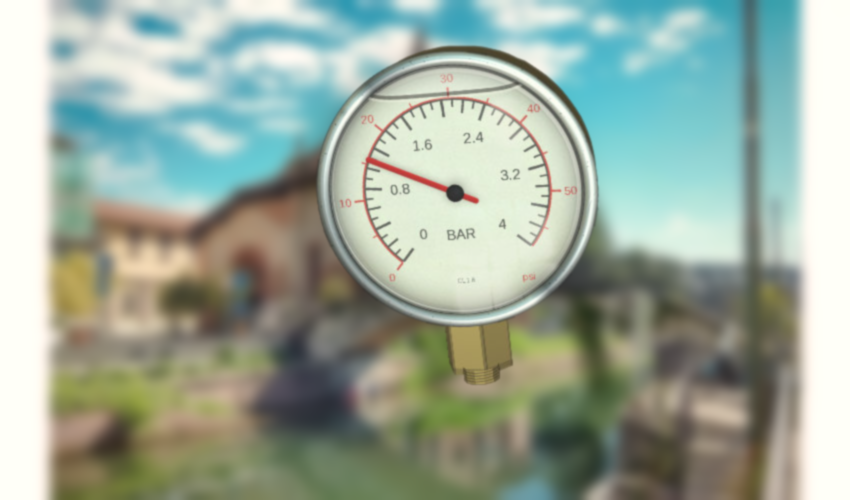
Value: 1.1
